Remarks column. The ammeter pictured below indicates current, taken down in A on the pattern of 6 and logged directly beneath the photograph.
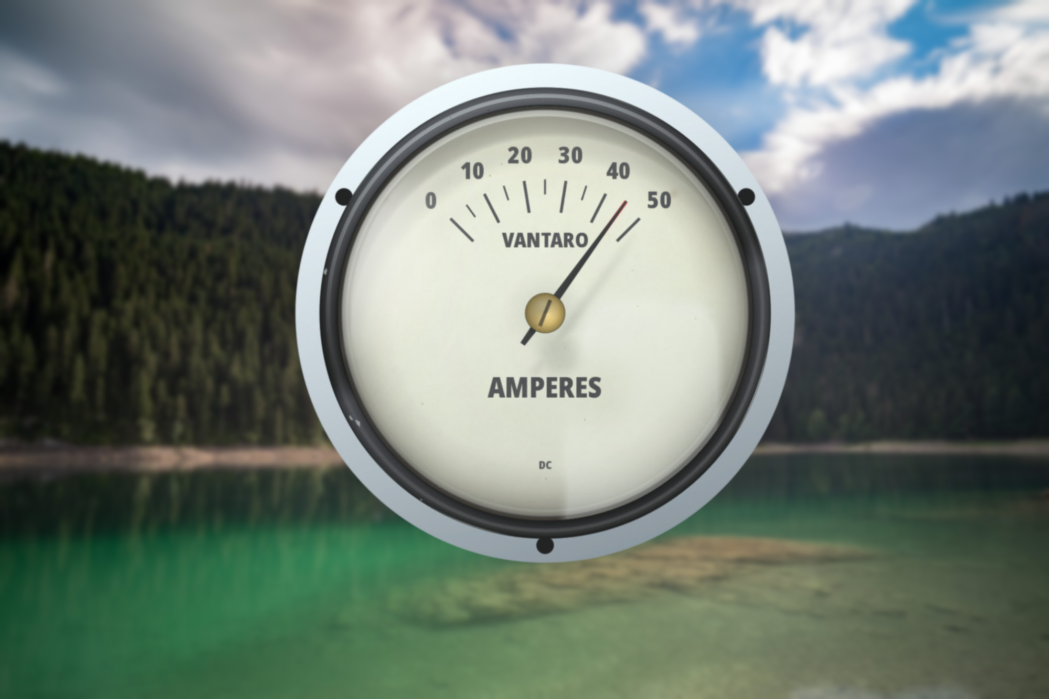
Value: 45
